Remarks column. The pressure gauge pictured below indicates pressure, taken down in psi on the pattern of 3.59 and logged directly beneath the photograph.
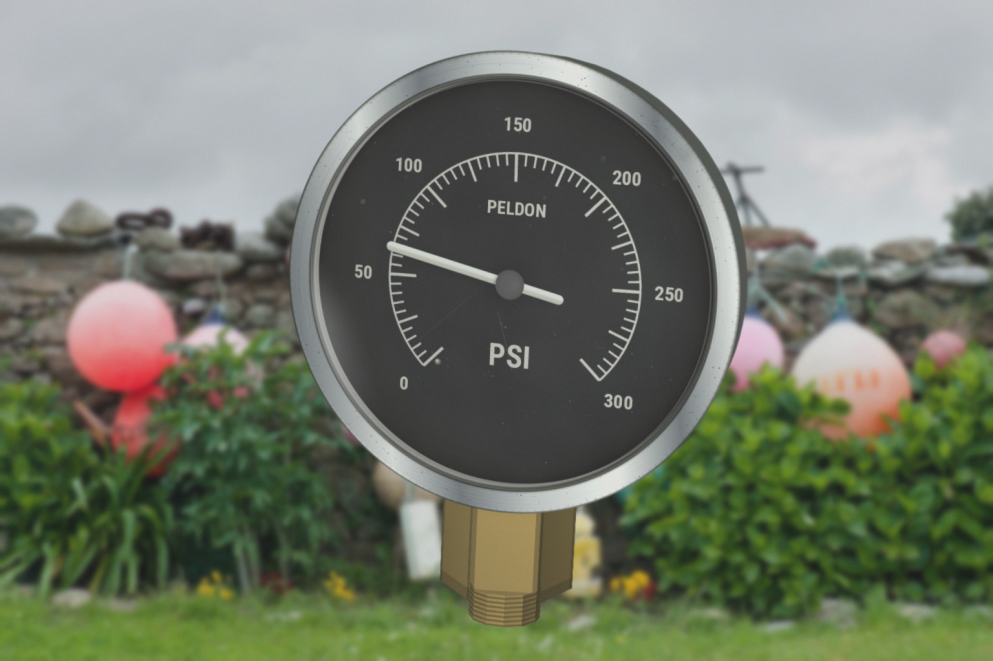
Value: 65
